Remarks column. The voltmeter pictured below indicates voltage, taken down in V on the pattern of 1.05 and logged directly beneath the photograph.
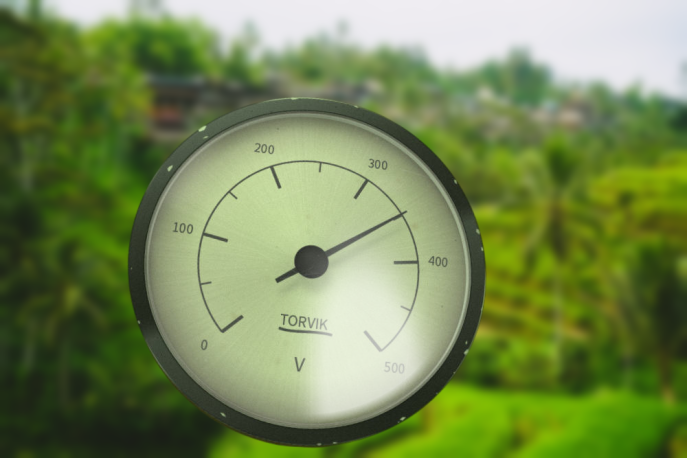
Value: 350
